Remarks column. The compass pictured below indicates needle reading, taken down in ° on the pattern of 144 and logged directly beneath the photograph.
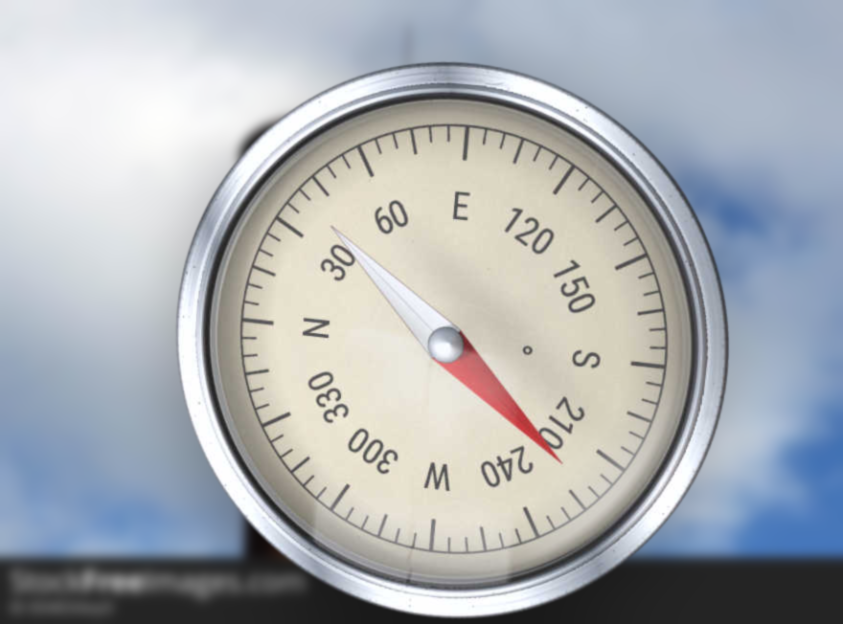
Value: 220
